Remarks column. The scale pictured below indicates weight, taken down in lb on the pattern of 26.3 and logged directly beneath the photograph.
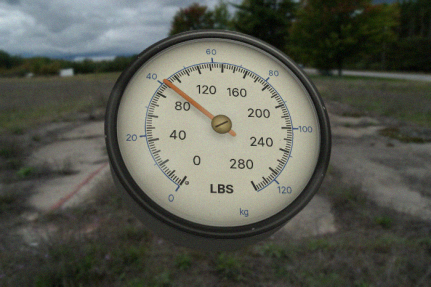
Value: 90
